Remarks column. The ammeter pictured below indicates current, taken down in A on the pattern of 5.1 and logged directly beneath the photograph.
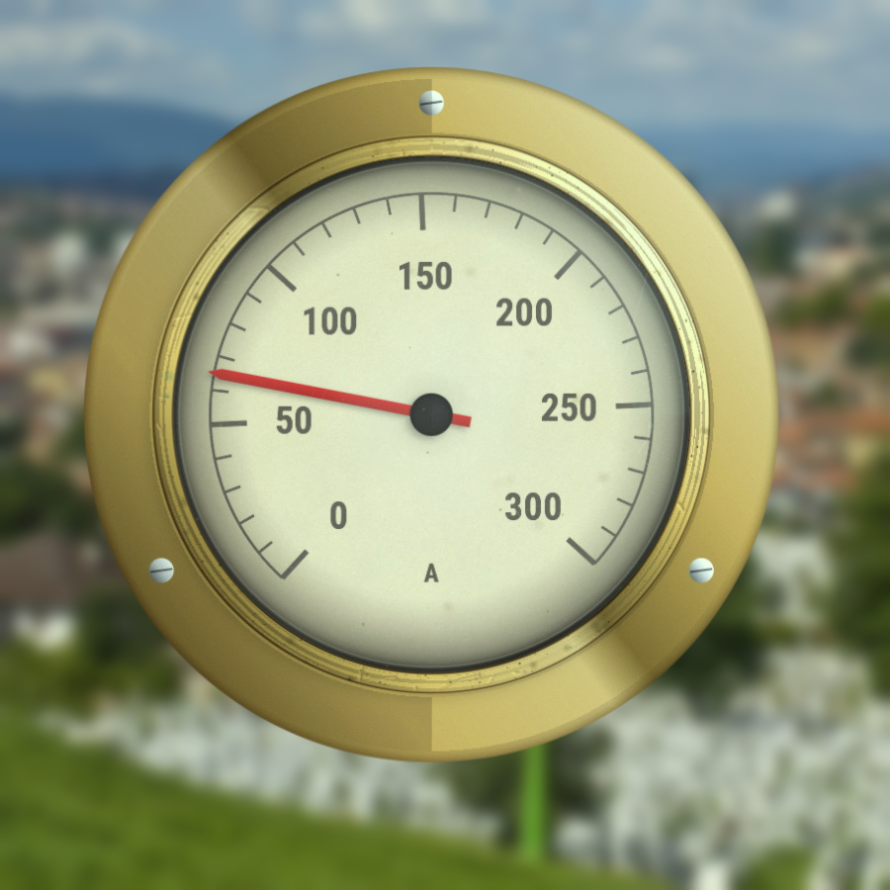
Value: 65
